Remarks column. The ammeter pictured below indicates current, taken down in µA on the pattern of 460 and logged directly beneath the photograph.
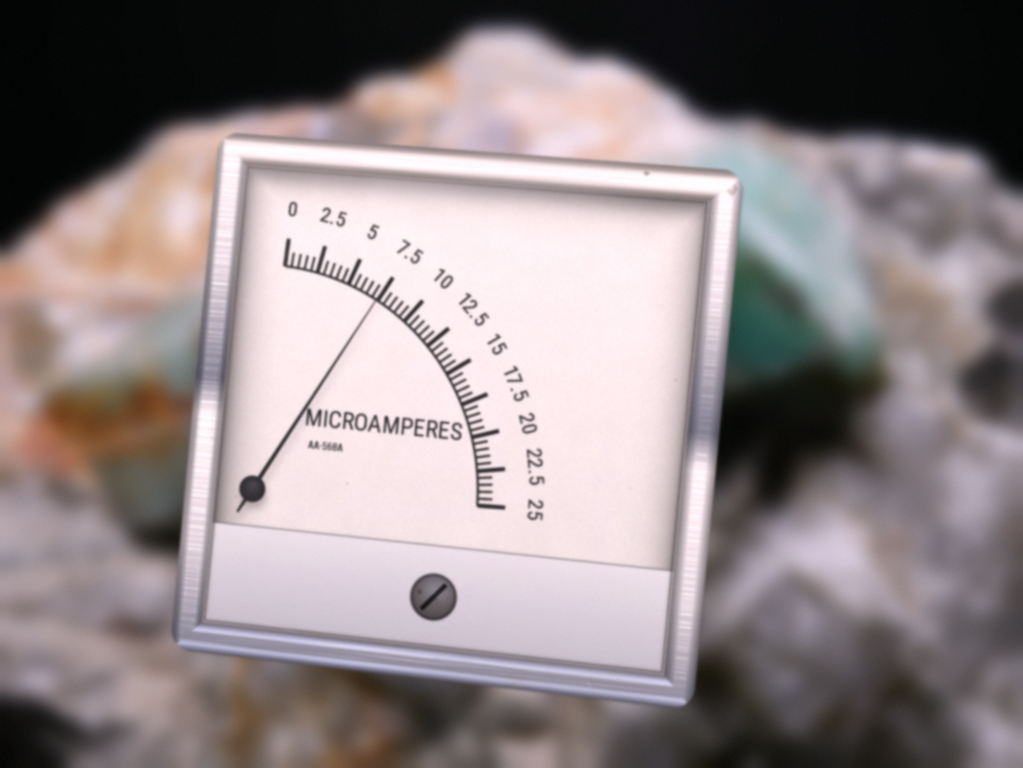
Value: 7.5
